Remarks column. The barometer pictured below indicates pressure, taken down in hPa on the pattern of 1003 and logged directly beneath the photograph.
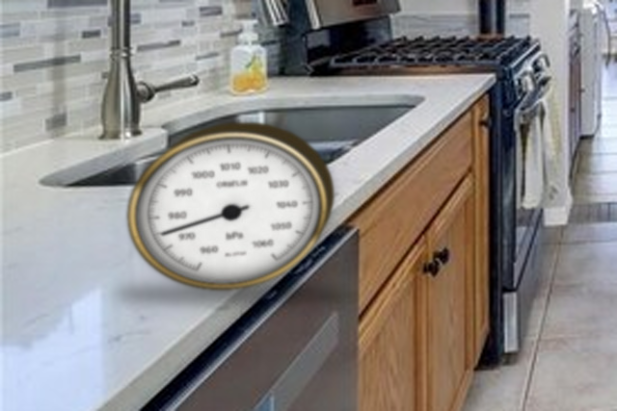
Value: 975
